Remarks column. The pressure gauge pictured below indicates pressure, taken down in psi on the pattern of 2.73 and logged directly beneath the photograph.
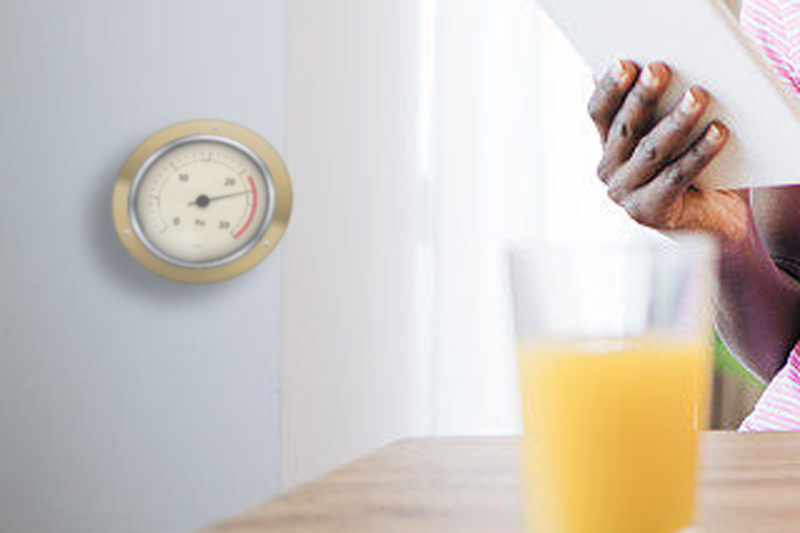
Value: 23
